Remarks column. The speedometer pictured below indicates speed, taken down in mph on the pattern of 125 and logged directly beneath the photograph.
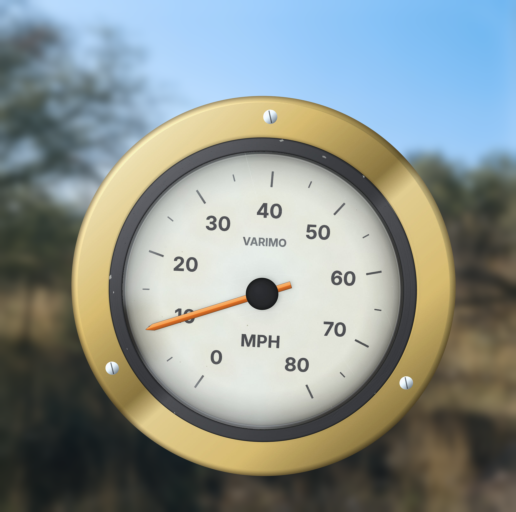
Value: 10
